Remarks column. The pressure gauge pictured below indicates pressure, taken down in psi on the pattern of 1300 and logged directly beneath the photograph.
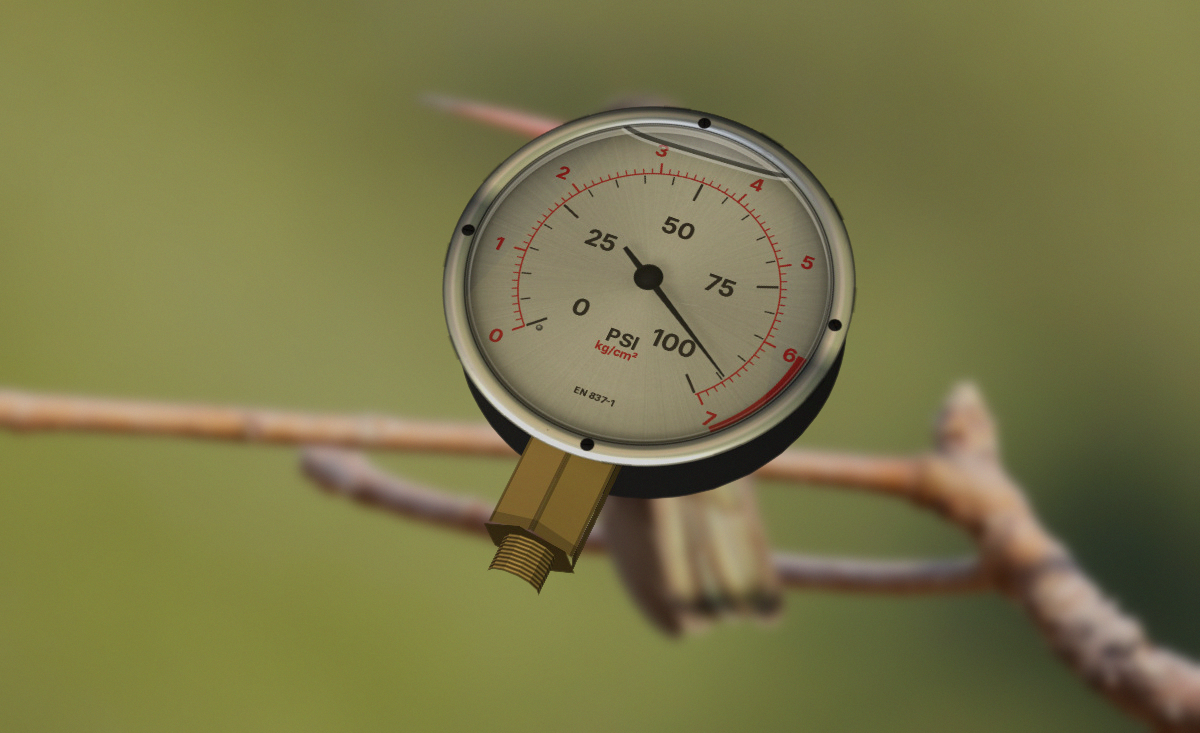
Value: 95
